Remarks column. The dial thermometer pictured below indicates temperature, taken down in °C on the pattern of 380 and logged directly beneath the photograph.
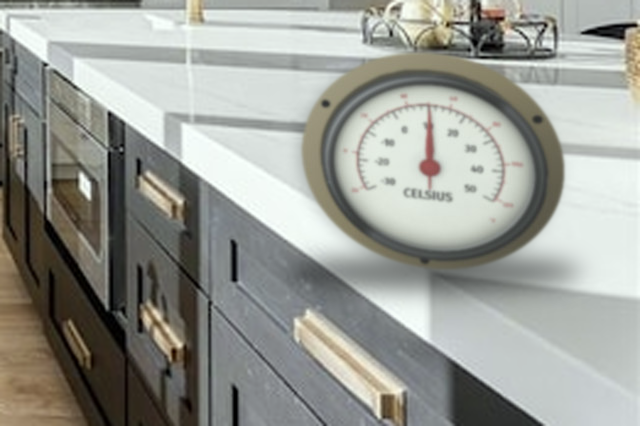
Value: 10
